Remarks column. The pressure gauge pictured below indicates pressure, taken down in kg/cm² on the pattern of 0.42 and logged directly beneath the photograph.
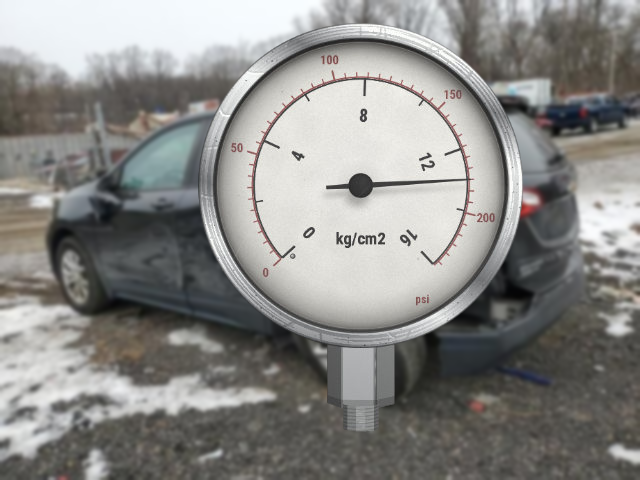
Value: 13
